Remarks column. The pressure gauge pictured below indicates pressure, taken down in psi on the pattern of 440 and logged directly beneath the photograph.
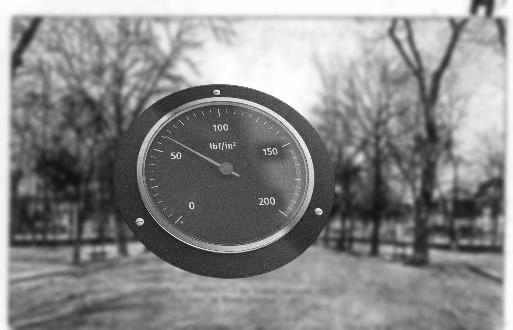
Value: 60
